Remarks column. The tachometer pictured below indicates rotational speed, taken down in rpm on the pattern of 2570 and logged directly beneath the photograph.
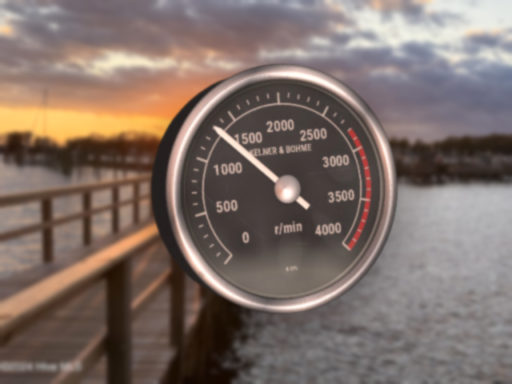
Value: 1300
